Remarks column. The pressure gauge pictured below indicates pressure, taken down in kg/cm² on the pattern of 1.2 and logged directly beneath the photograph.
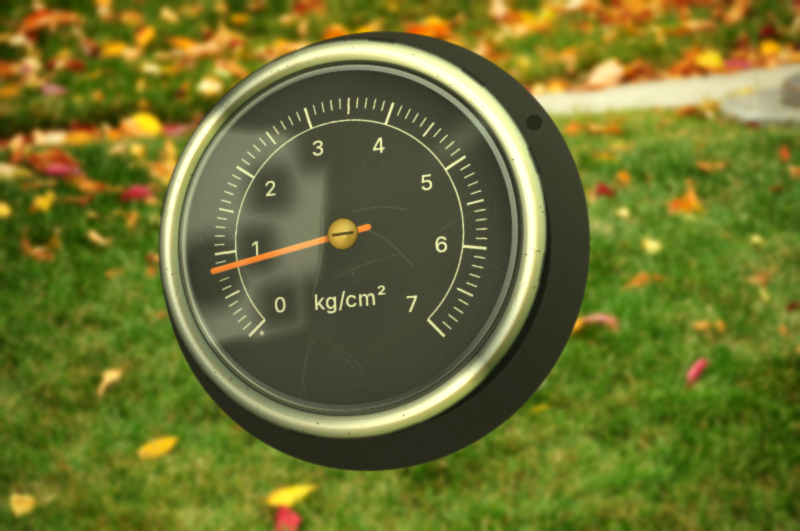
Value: 0.8
